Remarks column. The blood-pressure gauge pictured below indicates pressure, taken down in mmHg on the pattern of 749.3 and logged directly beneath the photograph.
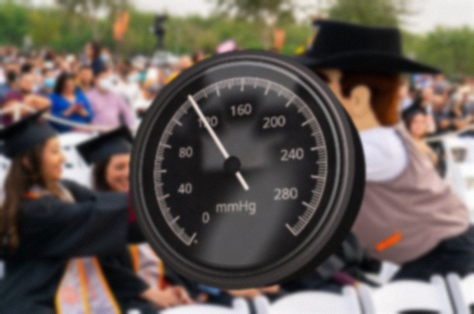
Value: 120
